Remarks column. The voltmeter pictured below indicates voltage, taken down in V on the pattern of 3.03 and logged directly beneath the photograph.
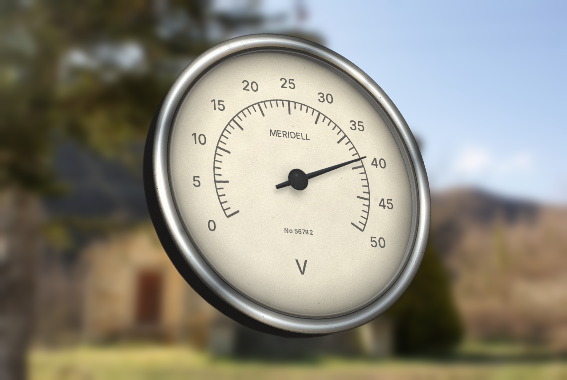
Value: 39
